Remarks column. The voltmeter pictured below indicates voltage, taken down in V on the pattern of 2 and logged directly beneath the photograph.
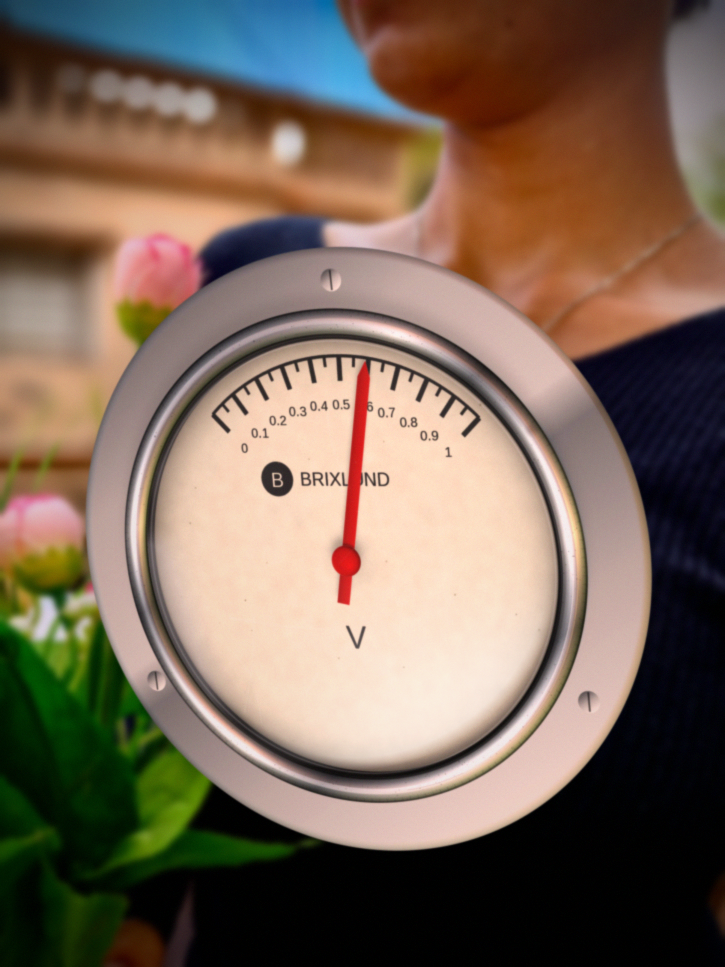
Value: 0.6
